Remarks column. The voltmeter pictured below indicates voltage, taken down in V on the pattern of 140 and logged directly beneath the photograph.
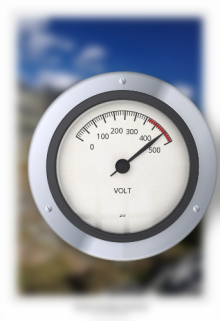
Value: 450
